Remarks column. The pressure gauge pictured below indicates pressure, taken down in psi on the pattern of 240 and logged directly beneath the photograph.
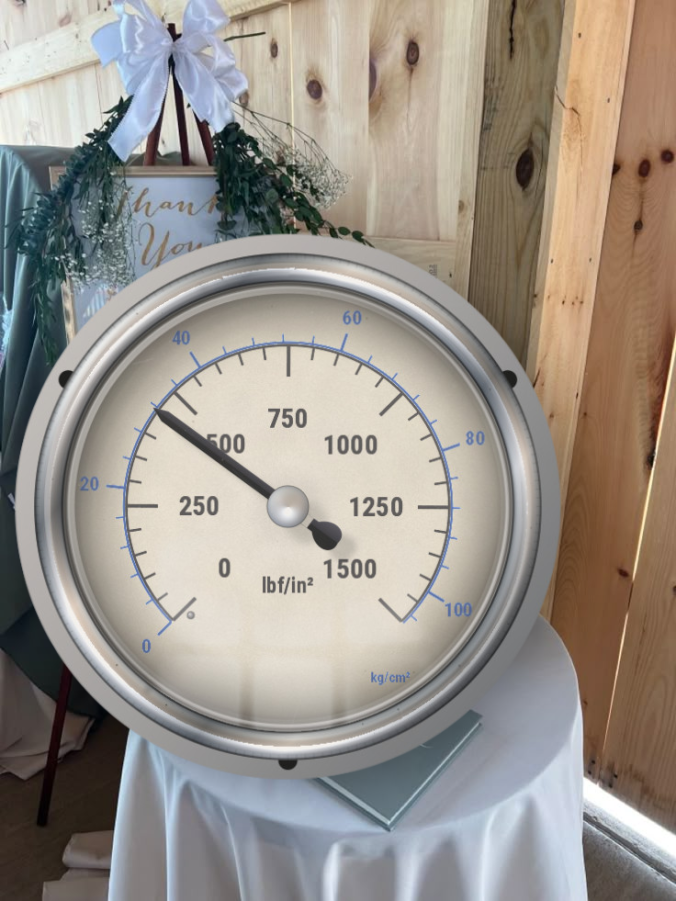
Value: 450
